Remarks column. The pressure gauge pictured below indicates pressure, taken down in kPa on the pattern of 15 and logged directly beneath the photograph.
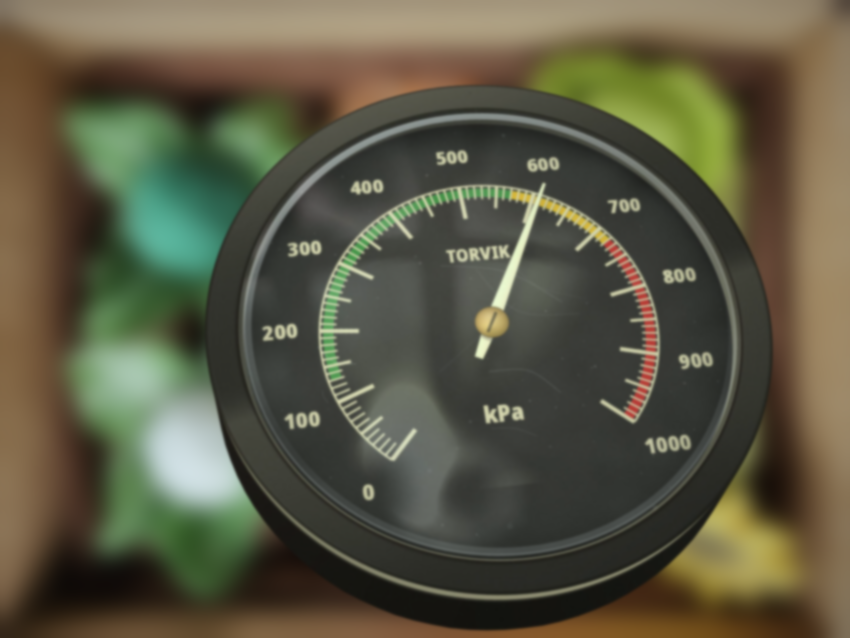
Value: 610
